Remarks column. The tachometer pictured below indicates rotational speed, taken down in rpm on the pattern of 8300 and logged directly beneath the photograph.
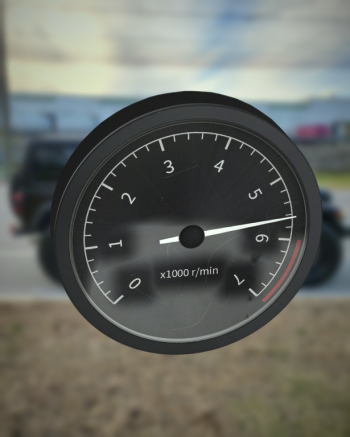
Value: 5600
